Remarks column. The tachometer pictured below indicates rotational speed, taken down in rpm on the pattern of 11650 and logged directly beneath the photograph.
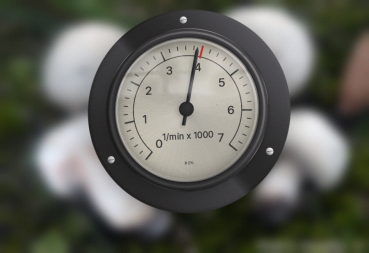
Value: 3900
